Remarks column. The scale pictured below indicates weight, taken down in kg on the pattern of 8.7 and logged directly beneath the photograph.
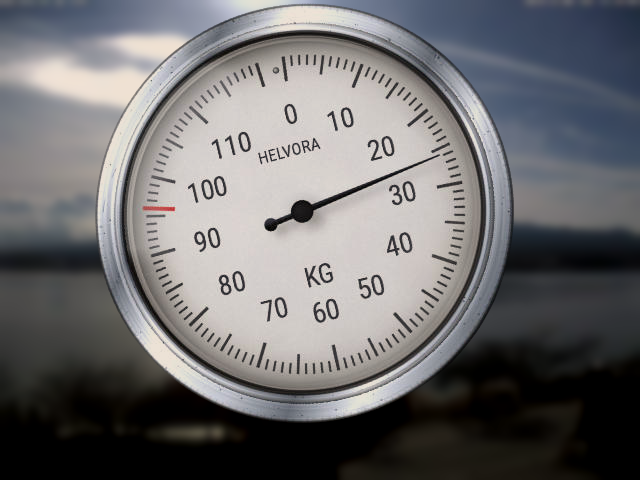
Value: 26
